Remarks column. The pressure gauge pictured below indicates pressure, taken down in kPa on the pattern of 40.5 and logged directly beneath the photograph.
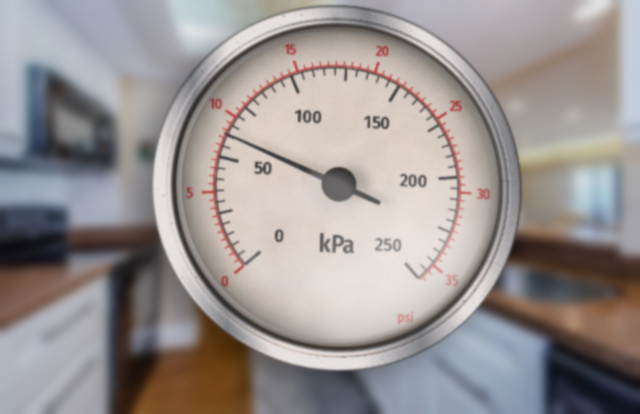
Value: 60
